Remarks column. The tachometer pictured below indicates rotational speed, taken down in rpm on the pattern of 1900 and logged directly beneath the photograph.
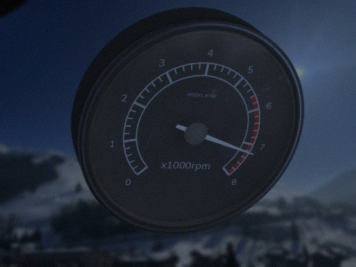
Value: 7200
